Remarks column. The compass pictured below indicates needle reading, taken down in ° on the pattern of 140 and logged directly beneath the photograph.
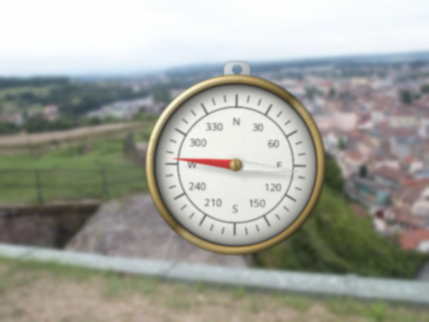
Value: 275
